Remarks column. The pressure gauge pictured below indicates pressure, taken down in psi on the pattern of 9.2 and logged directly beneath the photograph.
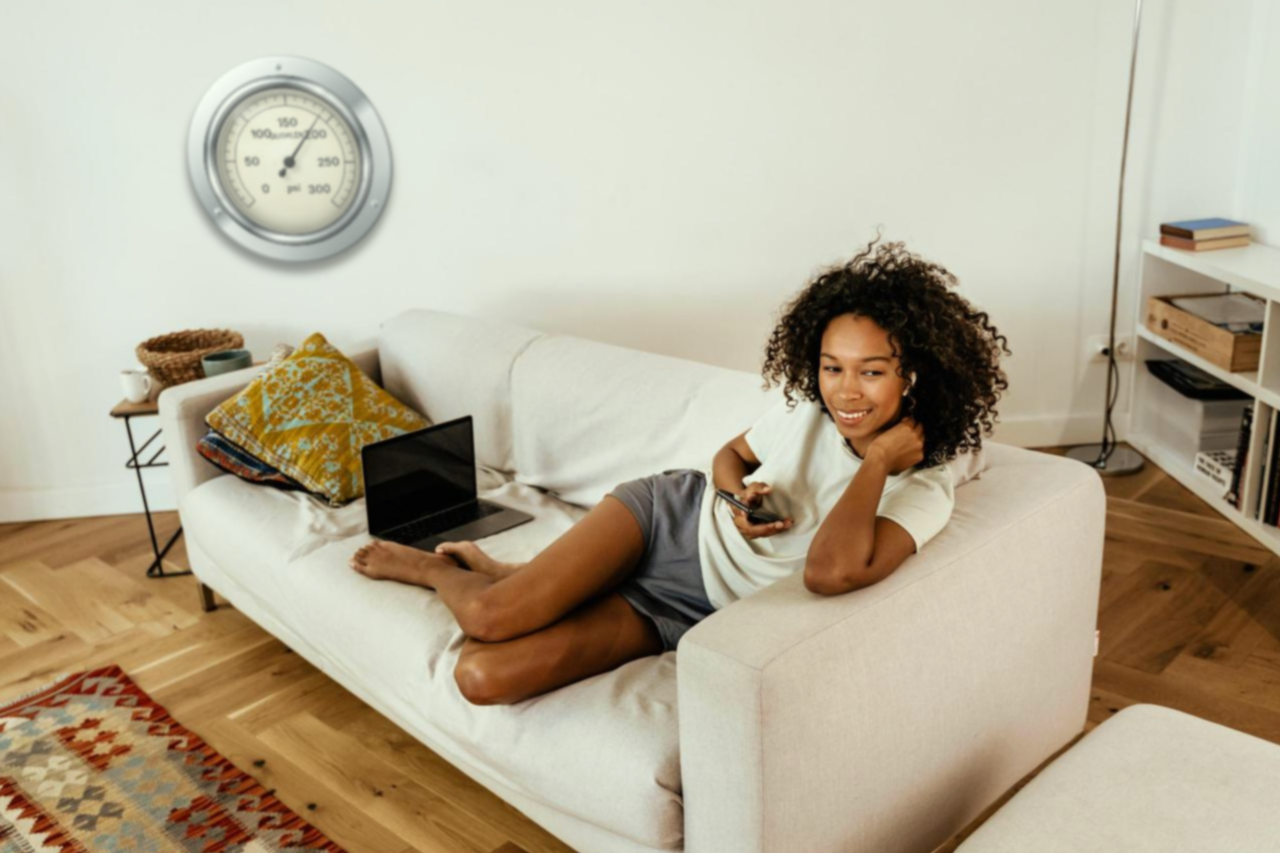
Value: 190
